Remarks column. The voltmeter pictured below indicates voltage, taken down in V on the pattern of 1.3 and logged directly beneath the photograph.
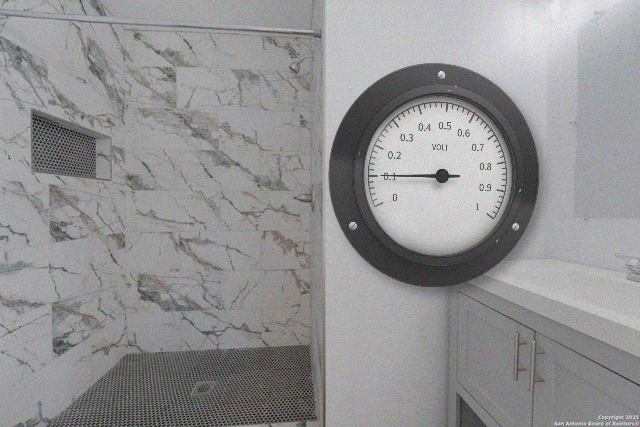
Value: 0.1
